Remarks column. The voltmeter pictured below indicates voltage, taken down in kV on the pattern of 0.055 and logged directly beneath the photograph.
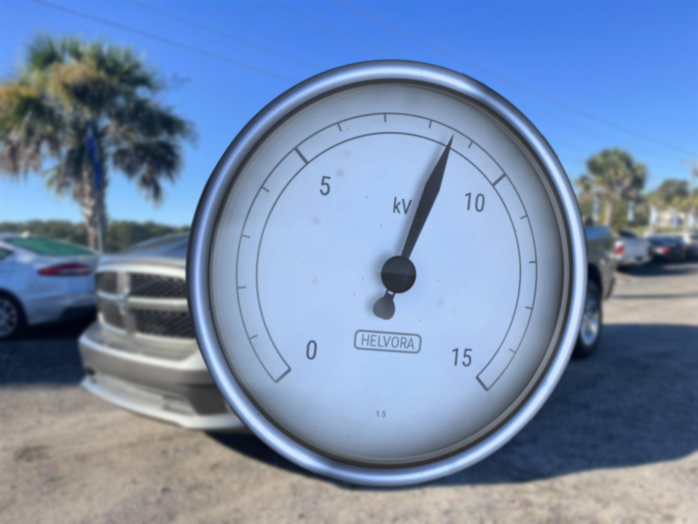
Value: 8.5
